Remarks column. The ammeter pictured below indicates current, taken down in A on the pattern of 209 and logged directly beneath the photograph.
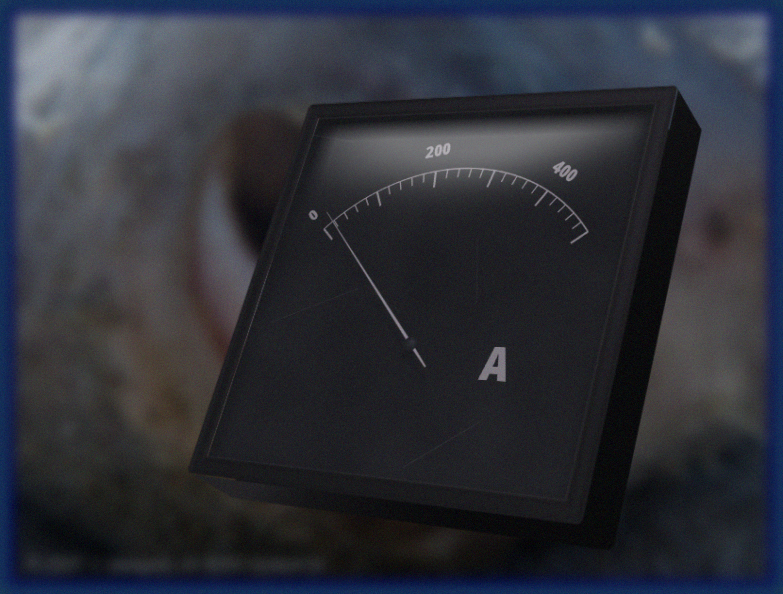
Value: 20
